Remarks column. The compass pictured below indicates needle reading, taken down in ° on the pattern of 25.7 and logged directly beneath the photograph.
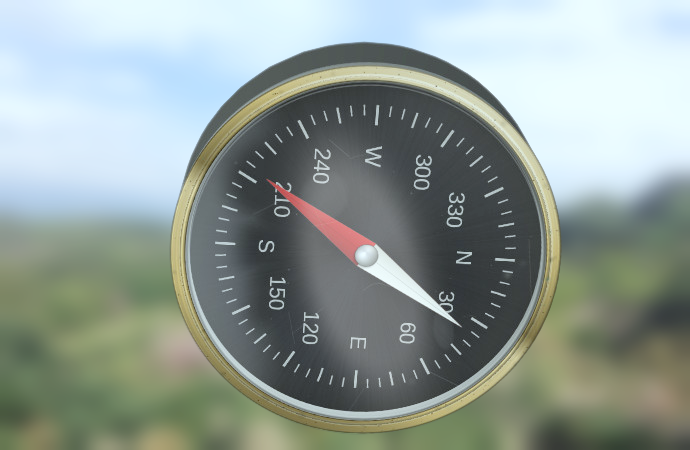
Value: 215
